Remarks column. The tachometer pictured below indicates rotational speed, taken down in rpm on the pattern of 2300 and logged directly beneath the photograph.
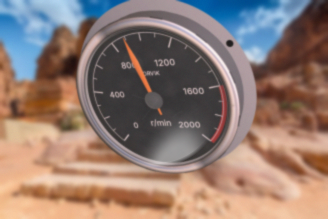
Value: 900
